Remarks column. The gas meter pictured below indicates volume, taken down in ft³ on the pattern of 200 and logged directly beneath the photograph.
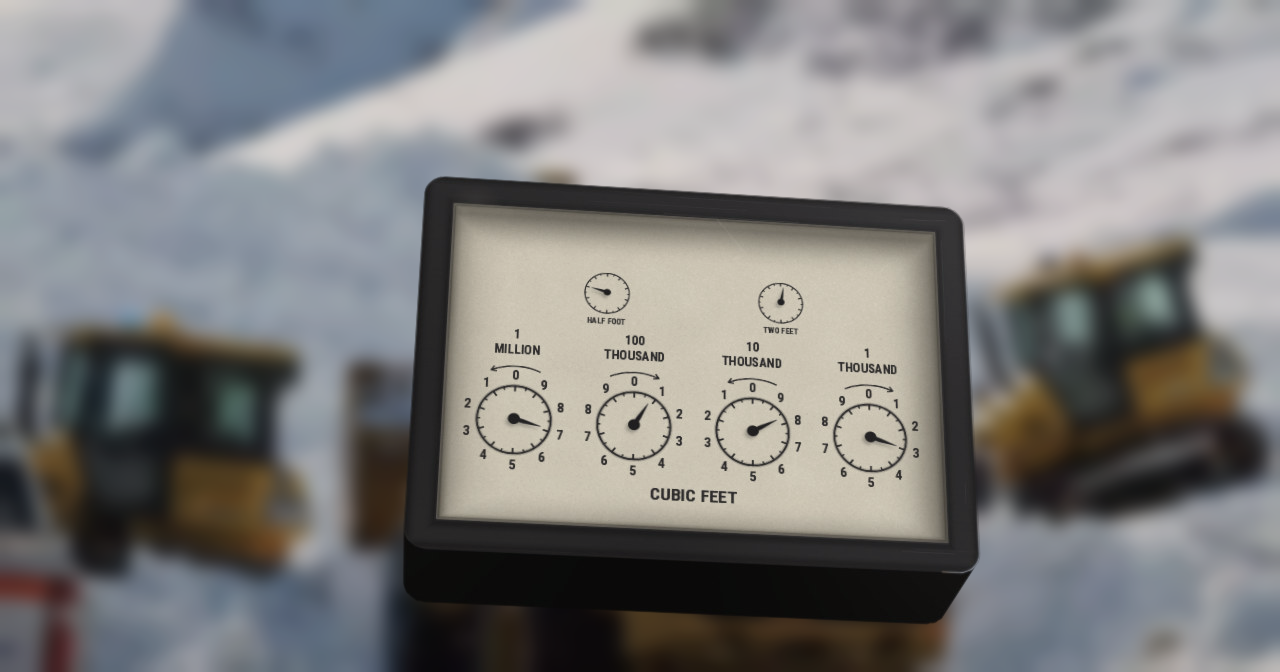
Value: 708300
